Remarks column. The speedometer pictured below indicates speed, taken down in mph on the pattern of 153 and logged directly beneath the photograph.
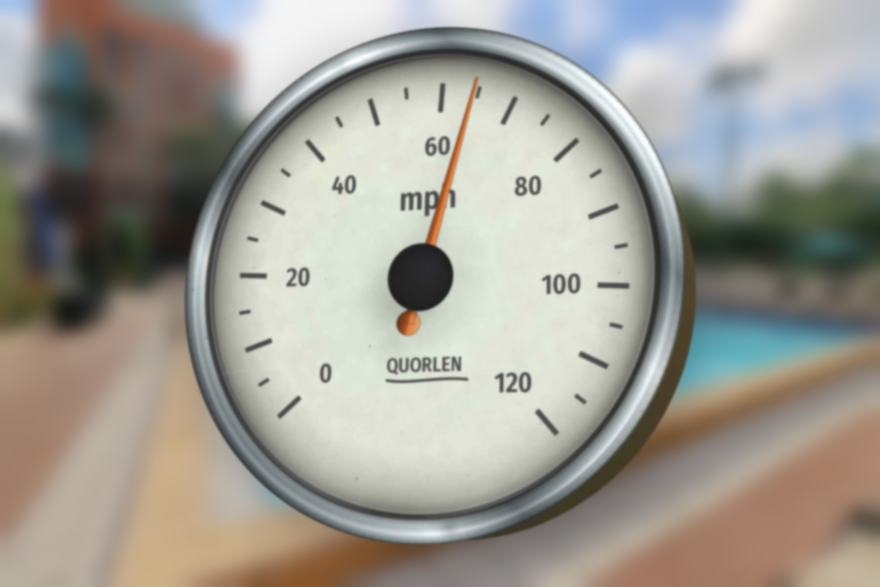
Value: 65
